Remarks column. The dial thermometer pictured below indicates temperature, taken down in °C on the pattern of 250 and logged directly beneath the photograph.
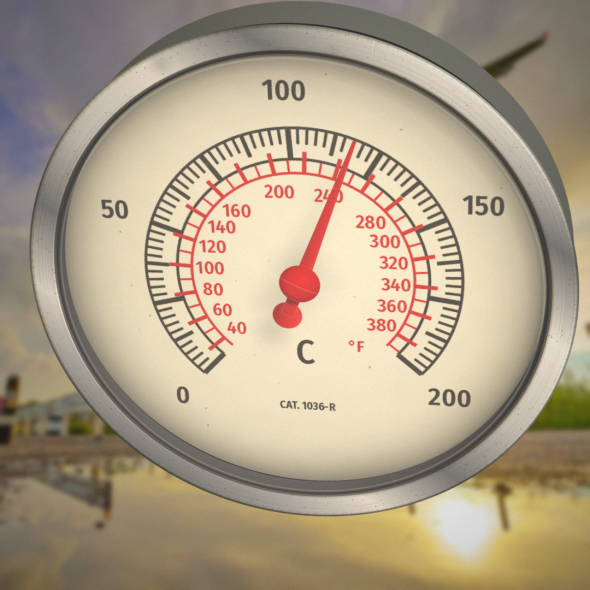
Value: 117.5
